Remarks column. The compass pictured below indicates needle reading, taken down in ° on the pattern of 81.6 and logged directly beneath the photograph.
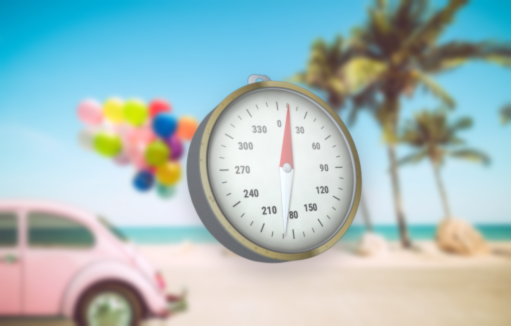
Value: 10
